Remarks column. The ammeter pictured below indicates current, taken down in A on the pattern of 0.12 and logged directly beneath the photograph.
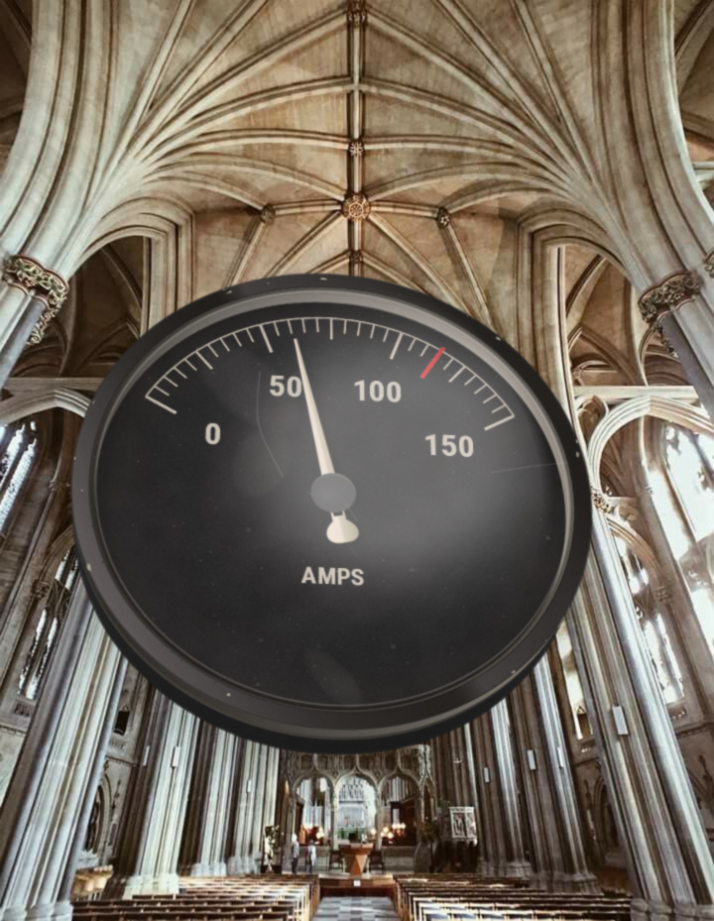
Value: 60
